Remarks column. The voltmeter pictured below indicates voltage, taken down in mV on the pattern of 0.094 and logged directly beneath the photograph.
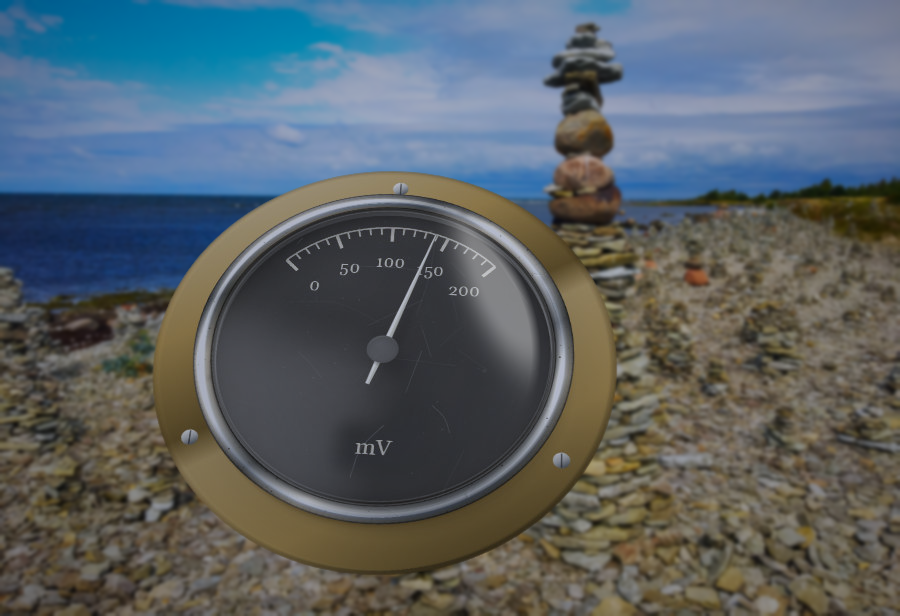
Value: 140
